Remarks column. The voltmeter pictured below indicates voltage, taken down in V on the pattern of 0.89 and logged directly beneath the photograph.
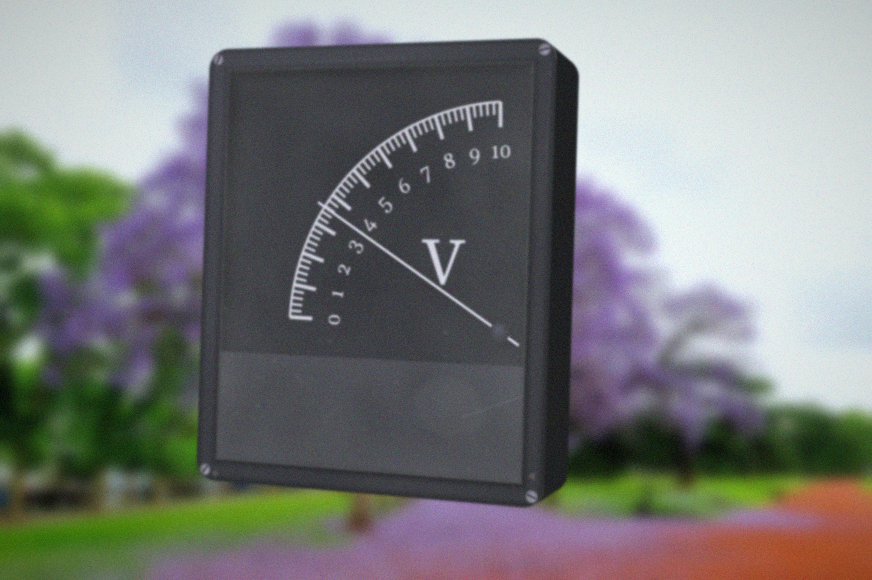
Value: 3.6
